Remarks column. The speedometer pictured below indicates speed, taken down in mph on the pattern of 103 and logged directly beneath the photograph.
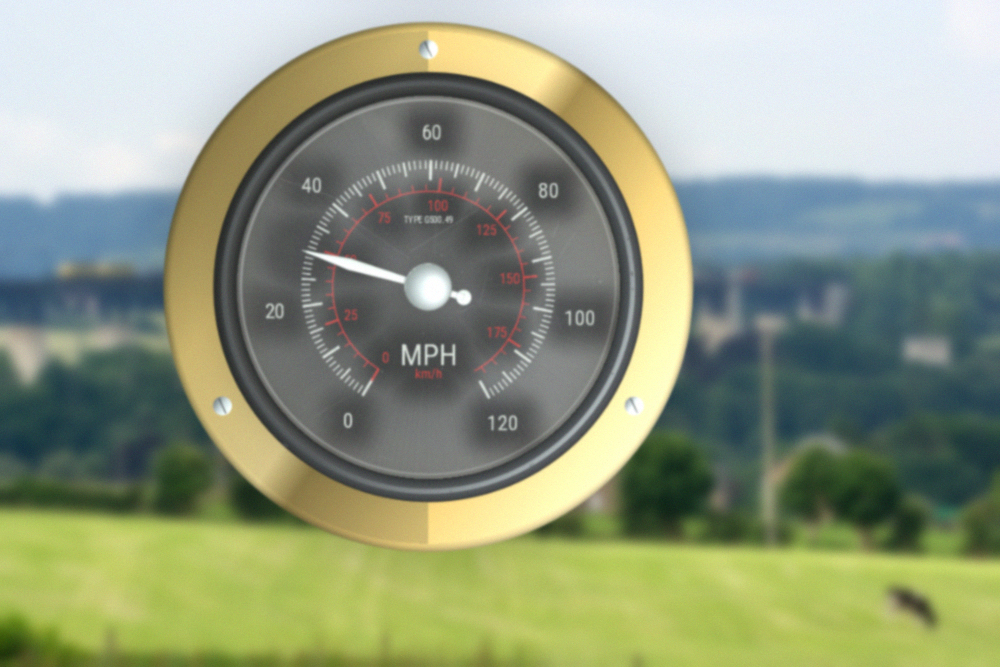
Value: 30
